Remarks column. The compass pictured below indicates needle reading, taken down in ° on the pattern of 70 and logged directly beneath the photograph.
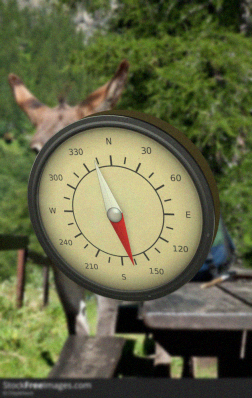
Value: 165
